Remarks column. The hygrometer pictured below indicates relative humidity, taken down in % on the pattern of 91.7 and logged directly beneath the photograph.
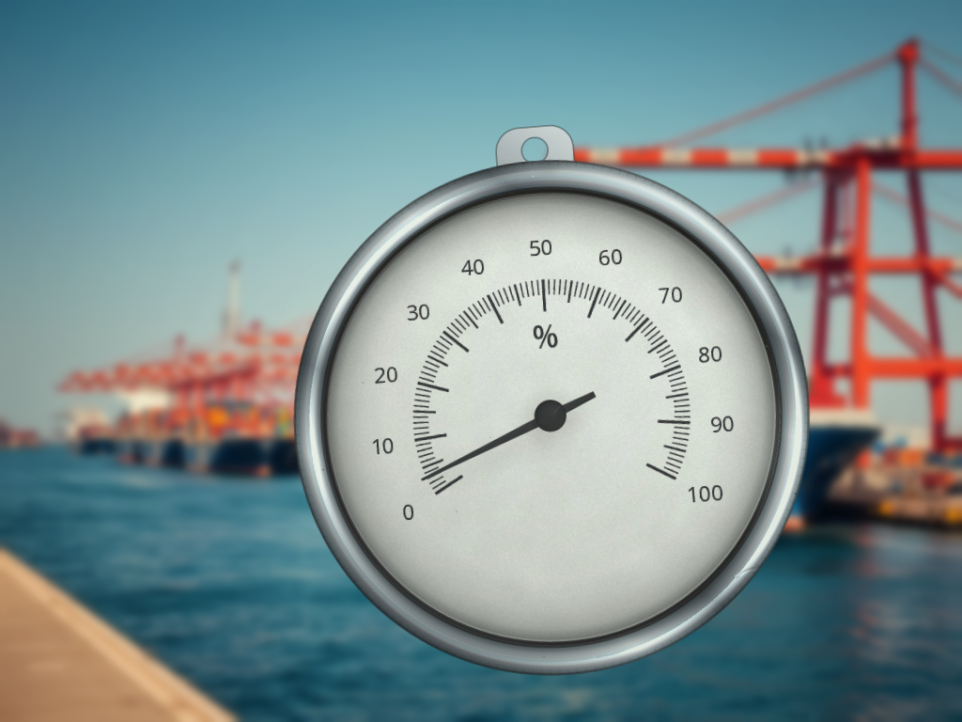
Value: 3
